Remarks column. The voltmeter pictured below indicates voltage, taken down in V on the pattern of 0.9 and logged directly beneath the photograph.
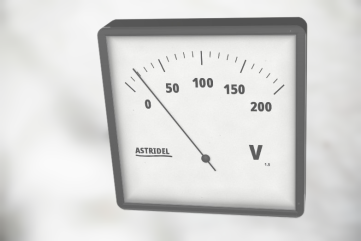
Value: 20
